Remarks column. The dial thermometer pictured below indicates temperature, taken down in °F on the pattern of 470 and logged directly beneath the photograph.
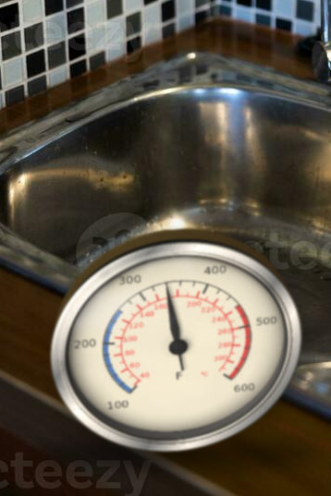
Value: 340
